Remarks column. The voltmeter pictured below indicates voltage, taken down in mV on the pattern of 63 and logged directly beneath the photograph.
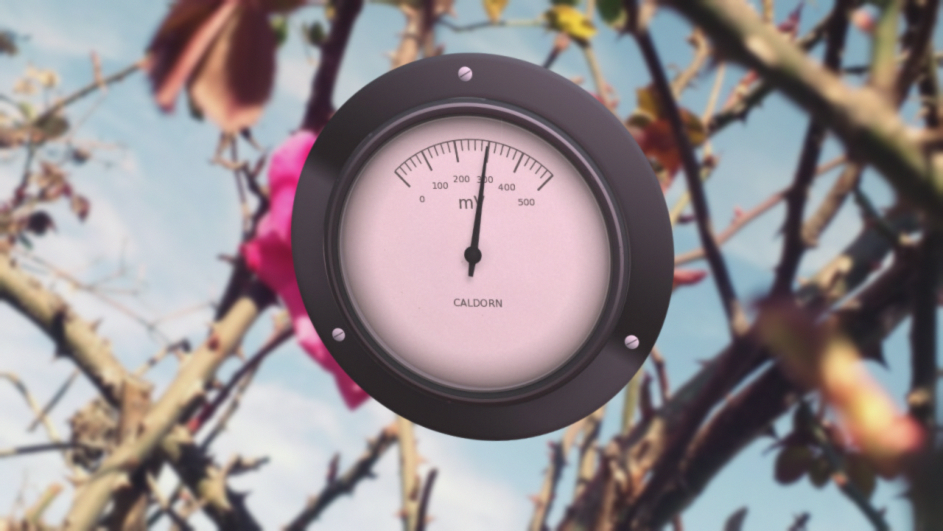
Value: 300
